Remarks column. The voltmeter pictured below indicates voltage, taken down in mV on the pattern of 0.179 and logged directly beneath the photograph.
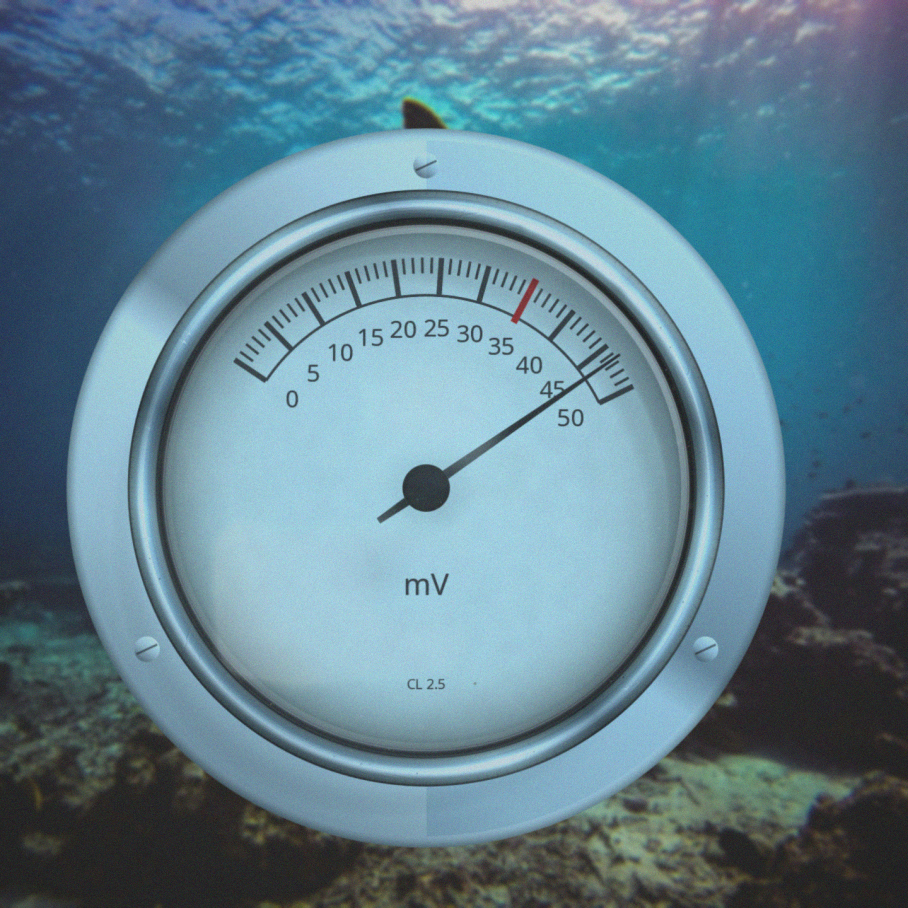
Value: 46.5
